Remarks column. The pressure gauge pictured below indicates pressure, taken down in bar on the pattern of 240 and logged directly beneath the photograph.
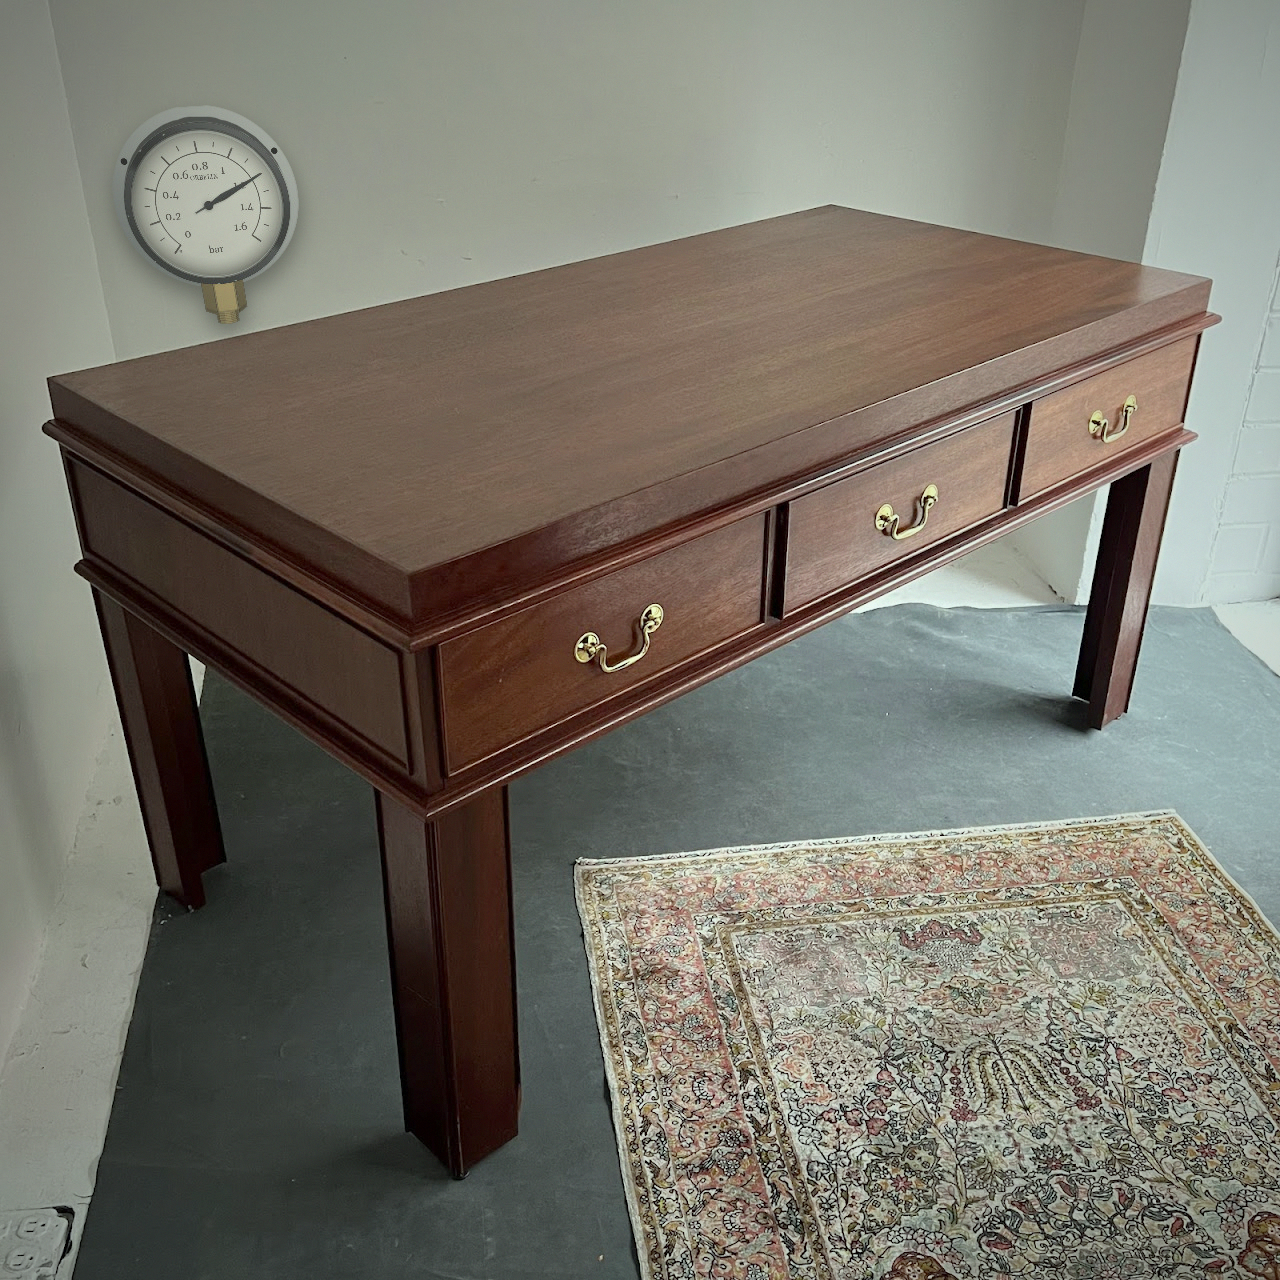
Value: 1.2
